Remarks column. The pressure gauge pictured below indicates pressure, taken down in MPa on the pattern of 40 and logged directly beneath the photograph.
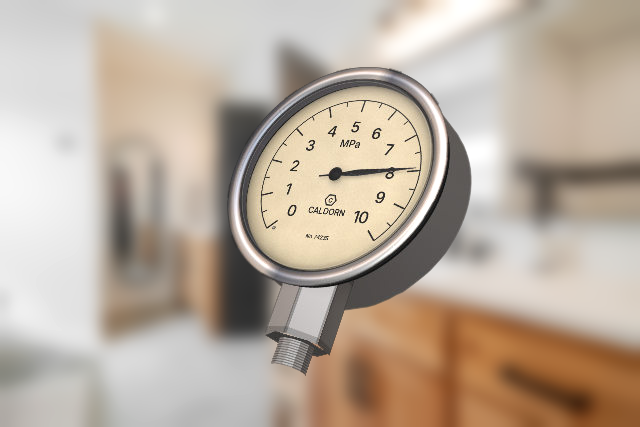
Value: 8
